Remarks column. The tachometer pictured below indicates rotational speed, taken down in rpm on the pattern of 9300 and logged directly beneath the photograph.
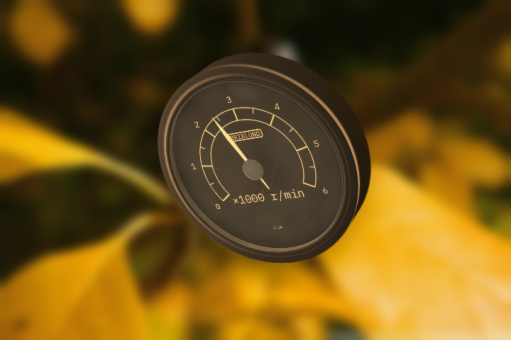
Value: 2500
